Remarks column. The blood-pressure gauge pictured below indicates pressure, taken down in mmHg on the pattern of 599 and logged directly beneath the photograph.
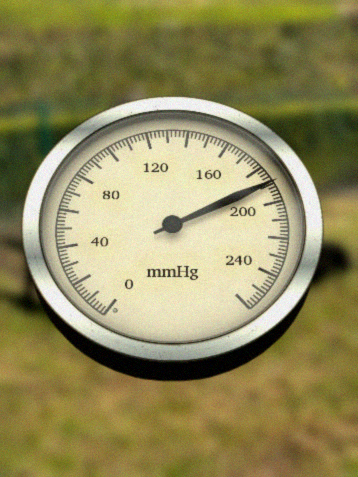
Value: 190
